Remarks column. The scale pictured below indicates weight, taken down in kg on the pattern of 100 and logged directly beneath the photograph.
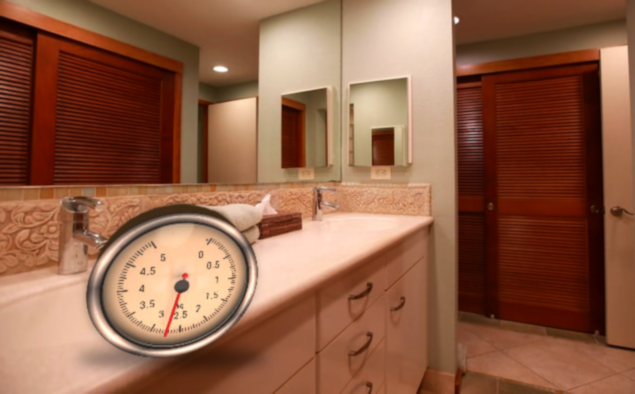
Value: 2.75
